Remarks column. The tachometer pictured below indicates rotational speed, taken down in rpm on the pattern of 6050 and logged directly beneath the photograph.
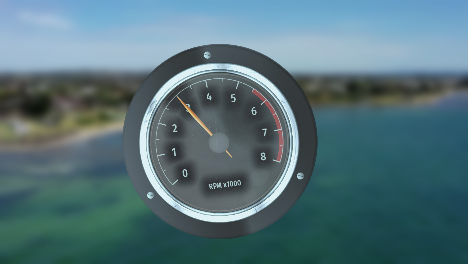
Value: 3000
